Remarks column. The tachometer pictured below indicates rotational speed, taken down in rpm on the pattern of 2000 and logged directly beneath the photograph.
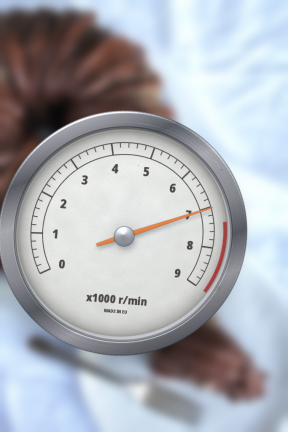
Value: 7000
